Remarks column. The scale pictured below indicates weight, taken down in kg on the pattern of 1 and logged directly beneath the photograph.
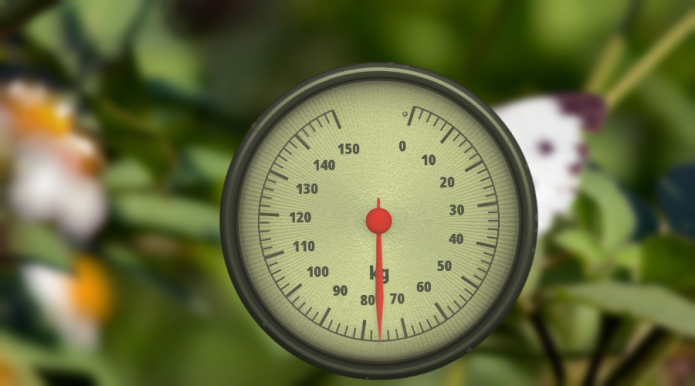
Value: 76
